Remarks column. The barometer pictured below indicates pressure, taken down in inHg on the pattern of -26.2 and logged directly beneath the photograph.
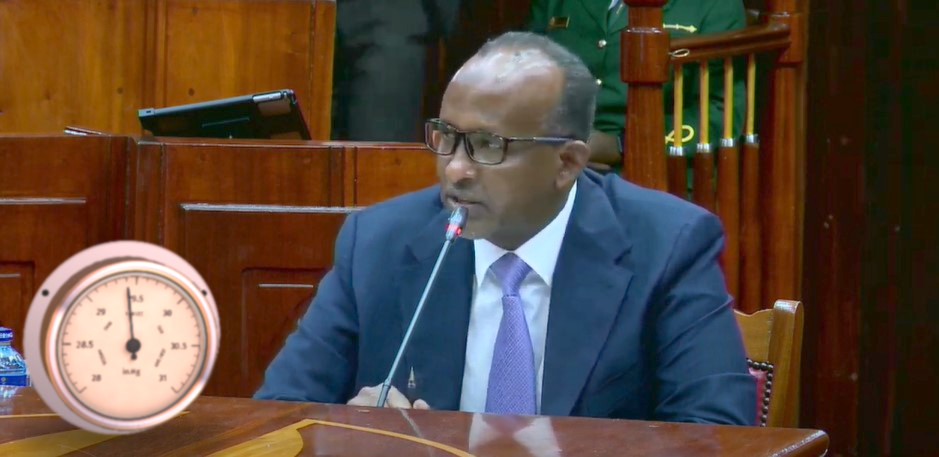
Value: 29.4
